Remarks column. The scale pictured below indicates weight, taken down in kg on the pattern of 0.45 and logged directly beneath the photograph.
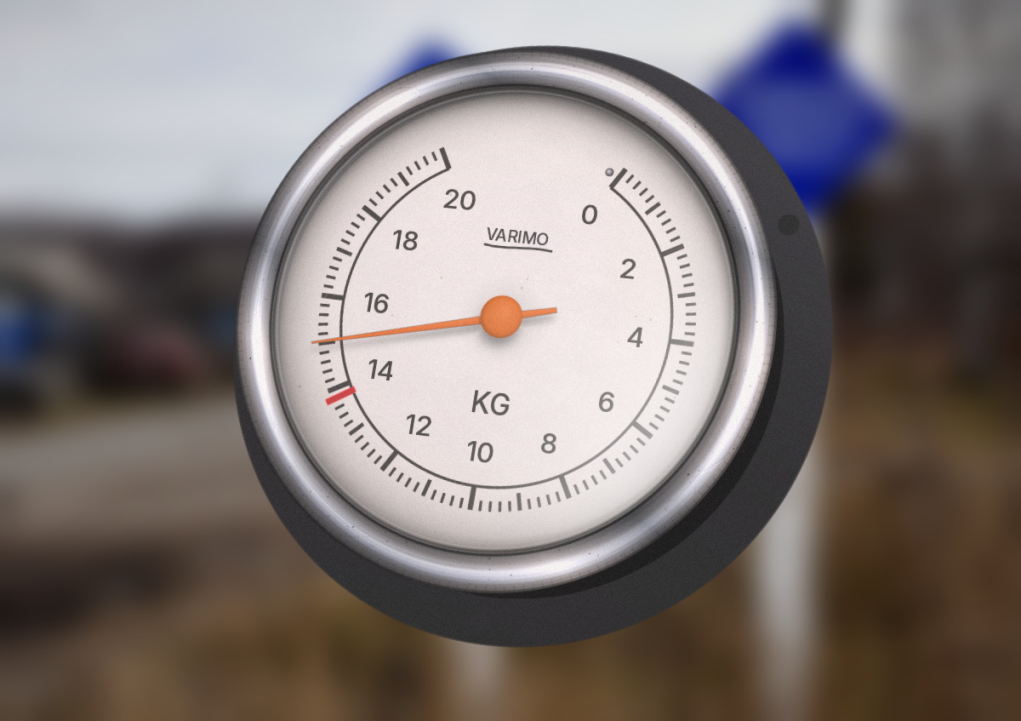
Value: 15
